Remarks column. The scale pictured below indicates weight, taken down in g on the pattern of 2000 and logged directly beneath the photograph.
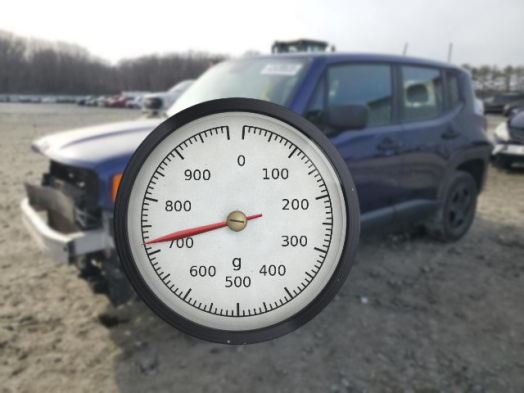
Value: 720
